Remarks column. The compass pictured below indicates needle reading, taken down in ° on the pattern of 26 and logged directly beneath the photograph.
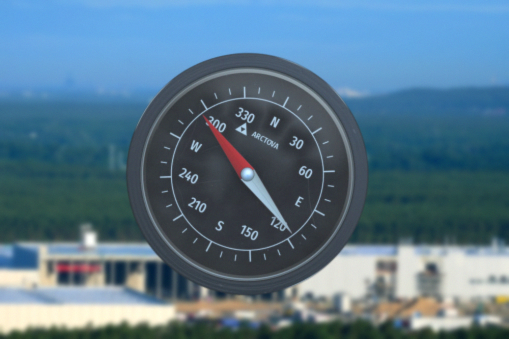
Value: 295
